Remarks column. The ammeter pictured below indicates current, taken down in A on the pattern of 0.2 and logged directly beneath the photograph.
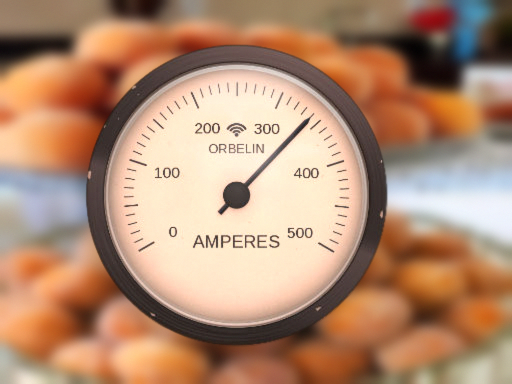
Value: 340
